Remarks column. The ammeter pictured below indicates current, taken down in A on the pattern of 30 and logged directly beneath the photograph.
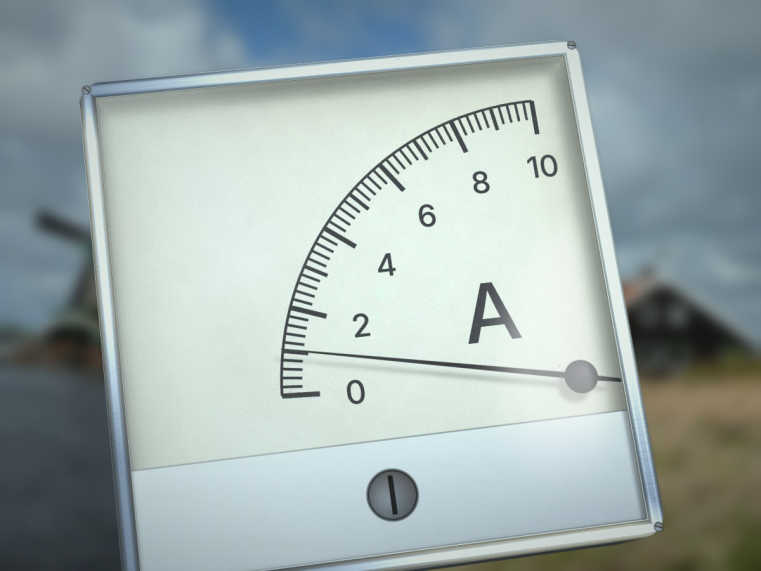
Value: 1
